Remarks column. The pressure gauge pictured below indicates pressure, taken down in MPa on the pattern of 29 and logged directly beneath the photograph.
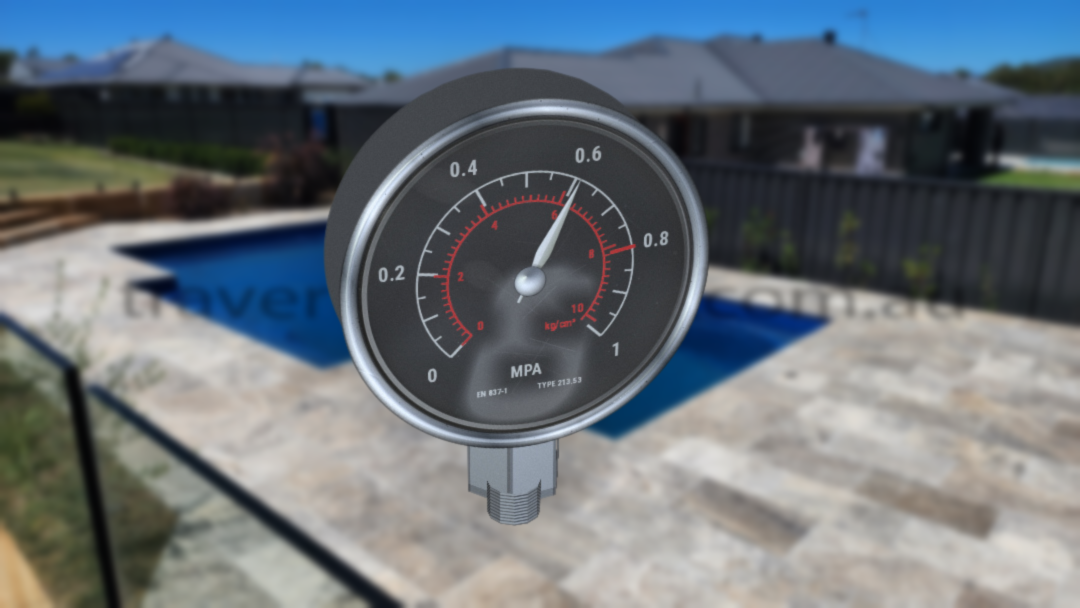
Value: 0.6
